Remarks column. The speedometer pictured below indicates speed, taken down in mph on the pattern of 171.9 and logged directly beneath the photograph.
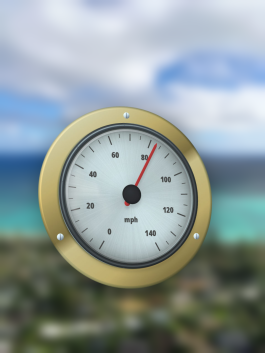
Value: 82.5
